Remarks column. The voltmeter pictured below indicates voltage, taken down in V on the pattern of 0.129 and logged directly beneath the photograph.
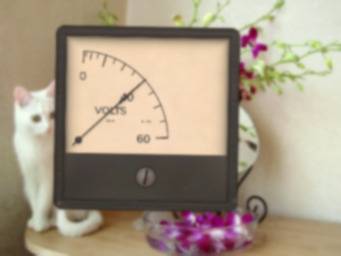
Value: 40
